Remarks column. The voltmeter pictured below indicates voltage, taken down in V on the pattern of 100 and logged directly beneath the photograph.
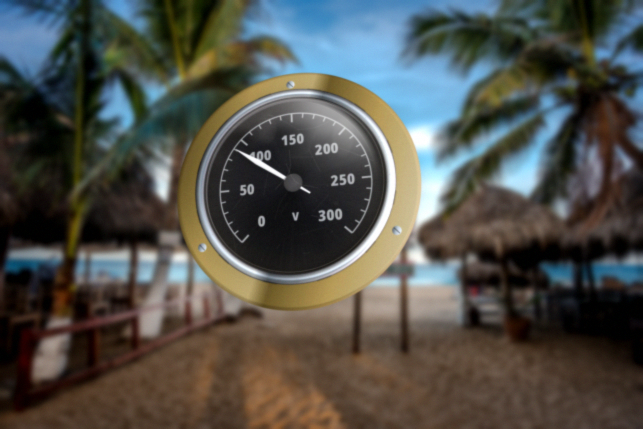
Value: 90
